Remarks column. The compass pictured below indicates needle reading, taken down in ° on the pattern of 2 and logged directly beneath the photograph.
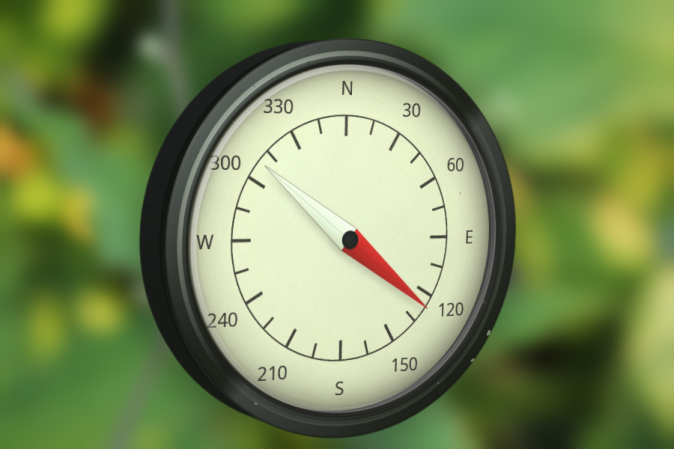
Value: 127.5
